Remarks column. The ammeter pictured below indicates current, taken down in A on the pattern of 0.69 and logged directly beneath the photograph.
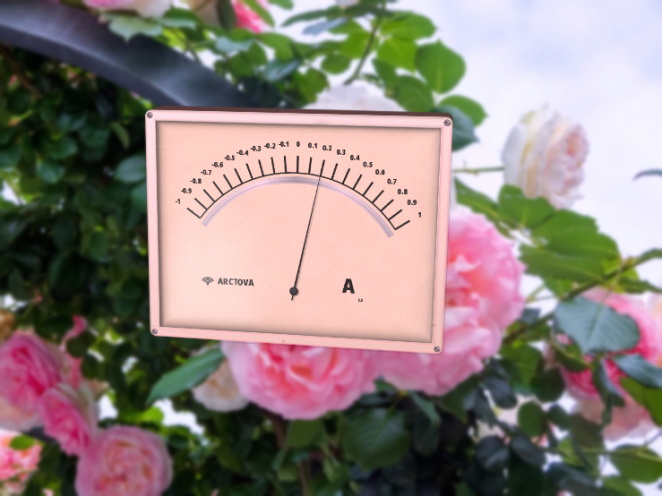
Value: 0.2
